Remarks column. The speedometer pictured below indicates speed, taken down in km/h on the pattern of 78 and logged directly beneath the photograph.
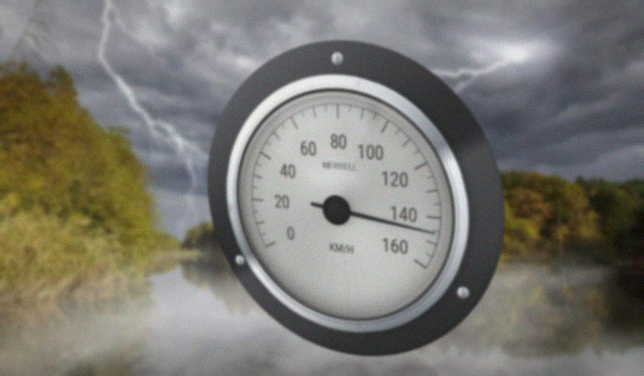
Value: 145
